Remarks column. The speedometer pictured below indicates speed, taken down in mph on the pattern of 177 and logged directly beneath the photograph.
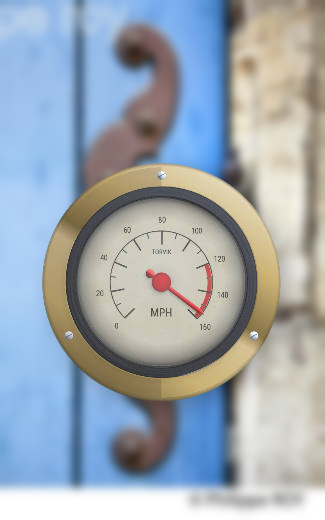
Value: 155
